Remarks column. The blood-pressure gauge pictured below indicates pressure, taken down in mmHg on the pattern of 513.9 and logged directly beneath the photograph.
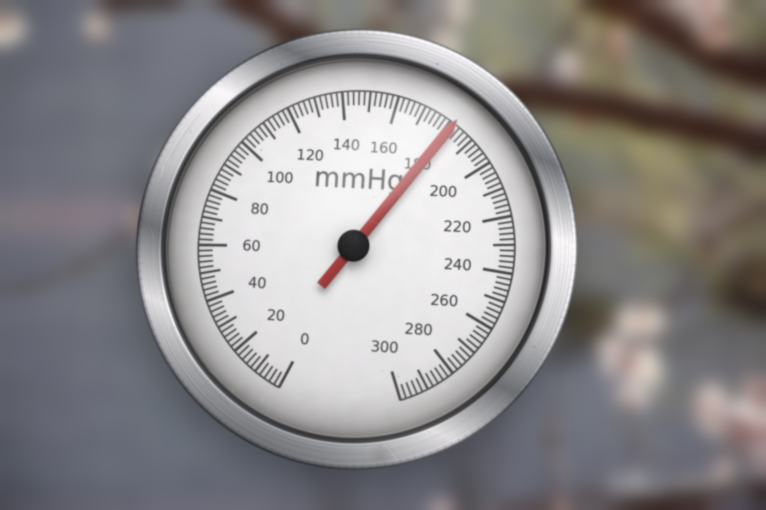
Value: 182
